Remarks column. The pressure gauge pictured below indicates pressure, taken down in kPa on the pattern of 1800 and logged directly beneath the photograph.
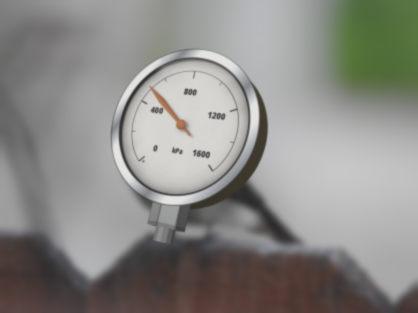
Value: 500
